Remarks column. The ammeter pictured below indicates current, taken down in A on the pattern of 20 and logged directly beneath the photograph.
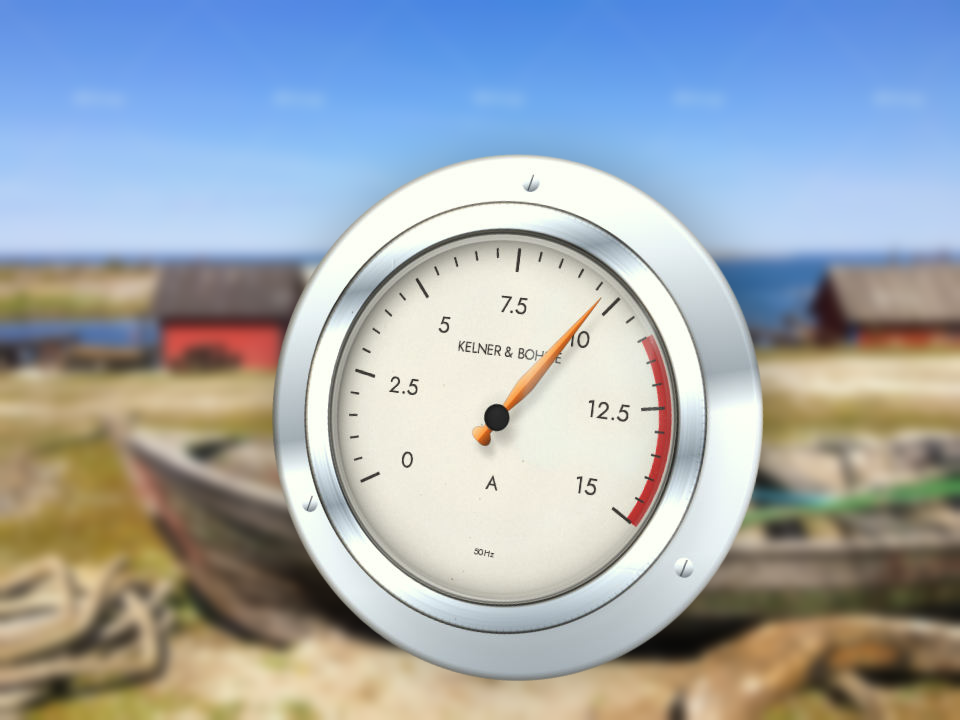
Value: 9.75
